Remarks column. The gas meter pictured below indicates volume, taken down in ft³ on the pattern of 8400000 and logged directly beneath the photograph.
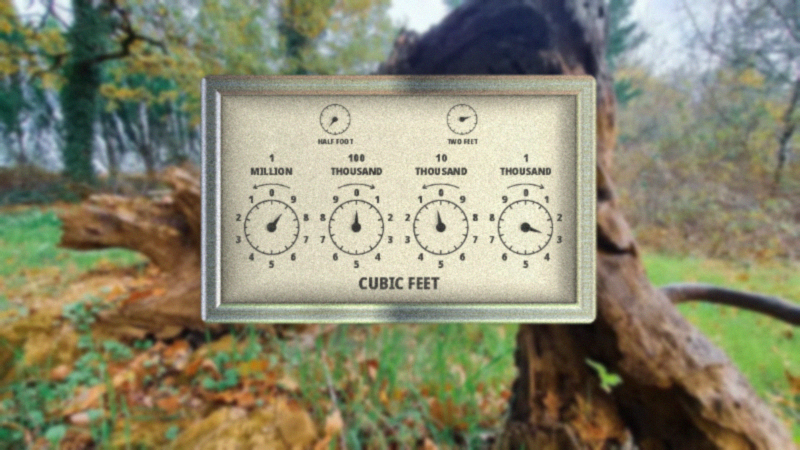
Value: 900300
